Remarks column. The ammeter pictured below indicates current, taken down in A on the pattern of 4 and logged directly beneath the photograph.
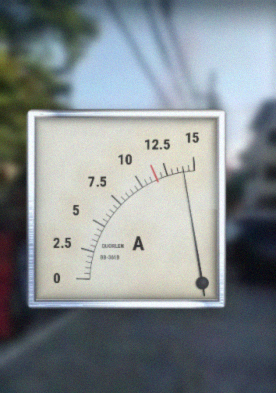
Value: 14
